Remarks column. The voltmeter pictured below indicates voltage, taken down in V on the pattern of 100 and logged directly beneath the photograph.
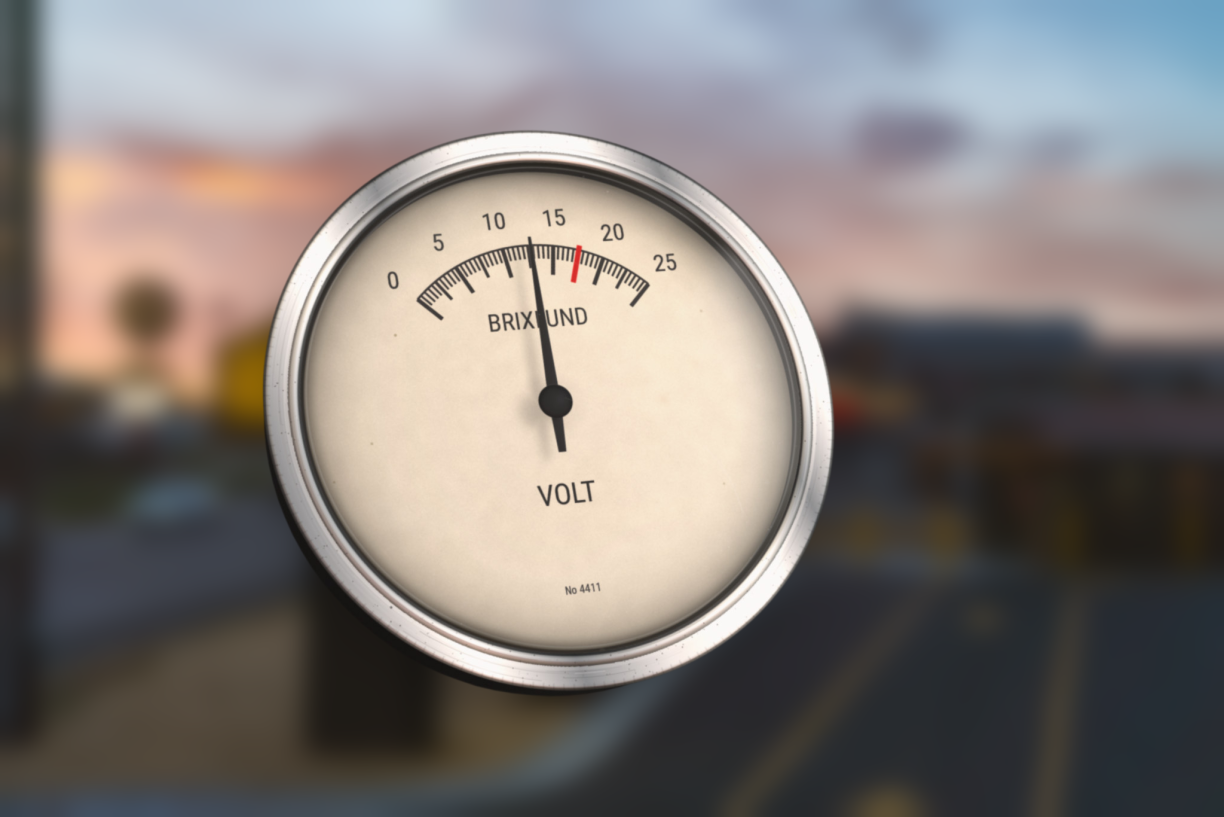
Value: 12.5
